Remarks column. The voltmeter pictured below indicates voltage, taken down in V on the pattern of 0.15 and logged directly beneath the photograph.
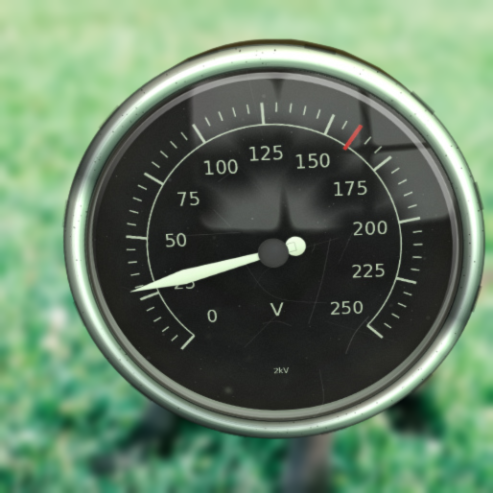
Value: 30
